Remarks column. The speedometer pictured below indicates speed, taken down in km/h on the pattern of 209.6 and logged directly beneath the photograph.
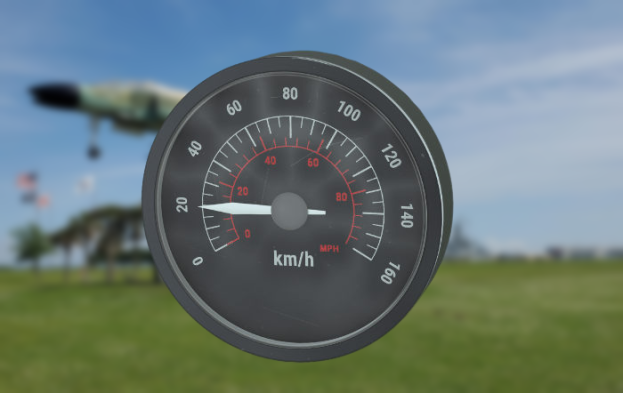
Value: 20
